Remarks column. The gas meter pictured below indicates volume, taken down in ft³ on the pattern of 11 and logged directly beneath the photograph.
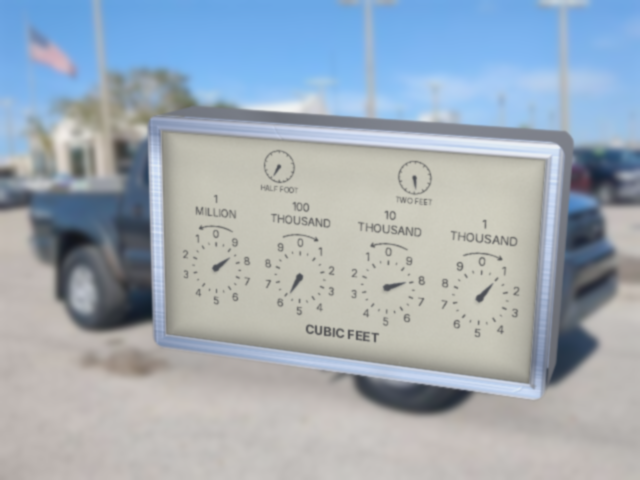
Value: 858100
